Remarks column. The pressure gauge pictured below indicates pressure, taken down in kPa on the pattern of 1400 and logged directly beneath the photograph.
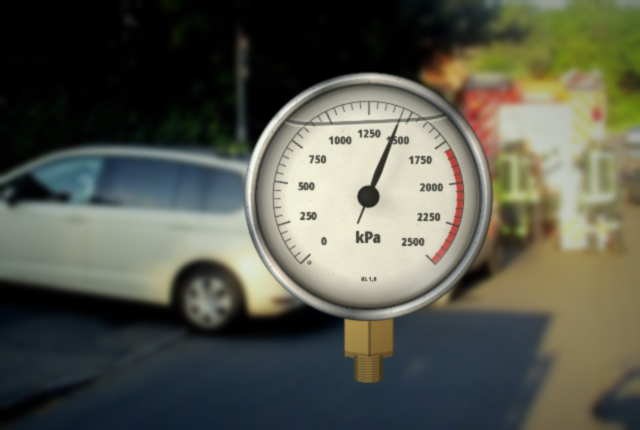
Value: 1450
